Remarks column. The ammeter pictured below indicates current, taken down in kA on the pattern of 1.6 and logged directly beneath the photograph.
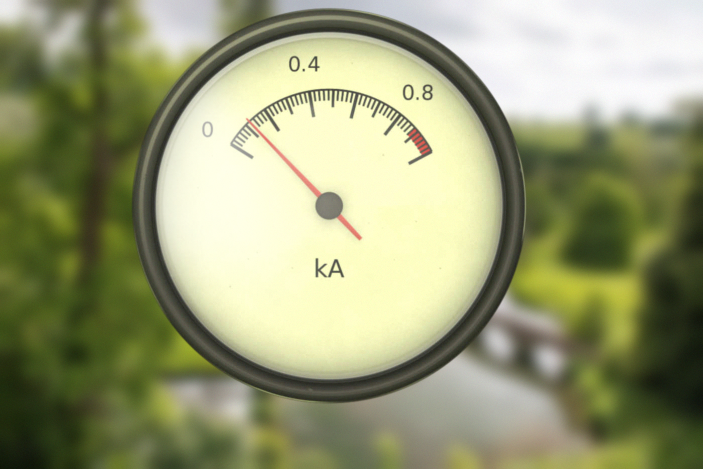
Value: 0.12
